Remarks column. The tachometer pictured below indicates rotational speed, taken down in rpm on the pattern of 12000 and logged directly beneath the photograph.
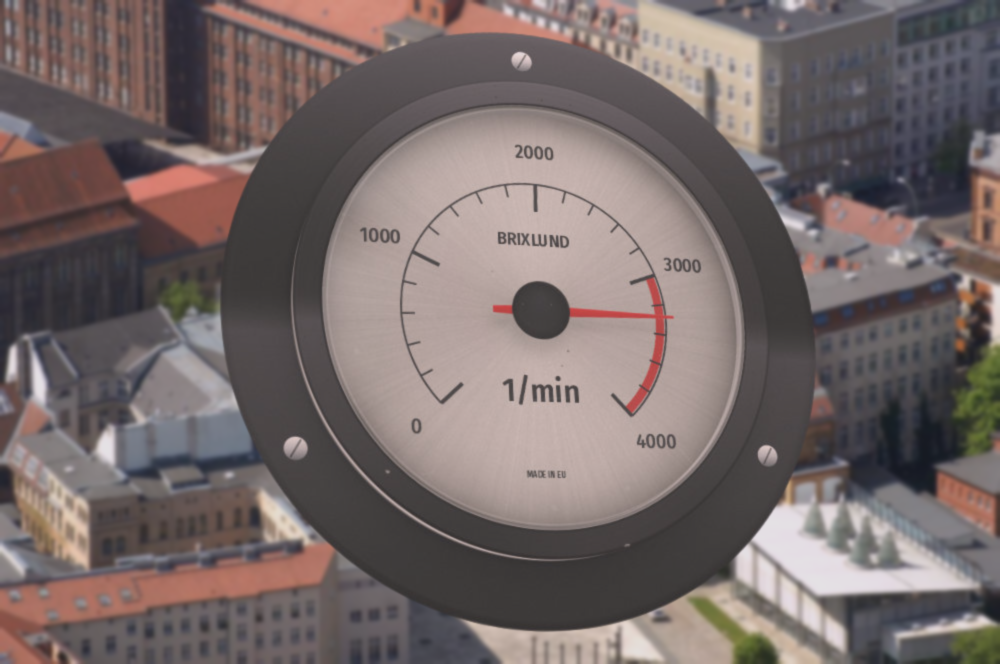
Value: 3300
